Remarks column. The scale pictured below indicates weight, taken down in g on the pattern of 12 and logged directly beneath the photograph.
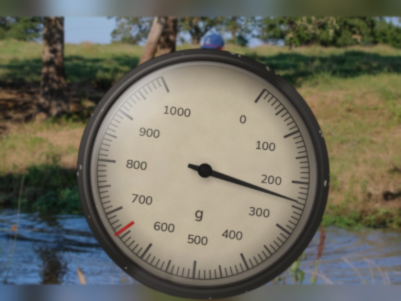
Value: 240
